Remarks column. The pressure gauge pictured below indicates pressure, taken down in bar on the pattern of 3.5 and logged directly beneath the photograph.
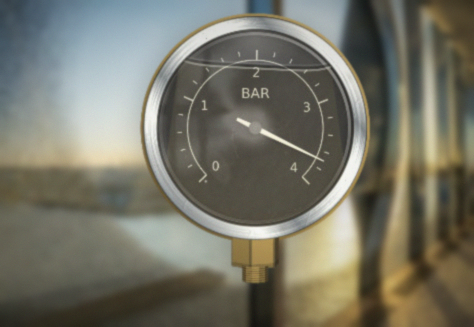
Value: 3.7
